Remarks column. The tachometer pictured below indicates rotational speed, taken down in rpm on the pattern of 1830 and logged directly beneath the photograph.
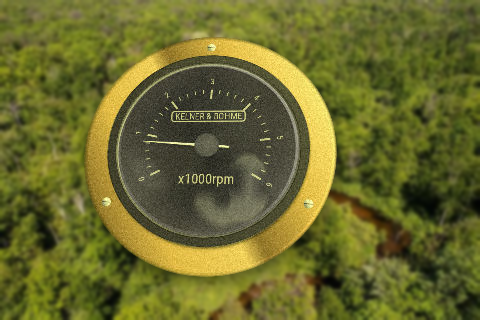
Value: 800
